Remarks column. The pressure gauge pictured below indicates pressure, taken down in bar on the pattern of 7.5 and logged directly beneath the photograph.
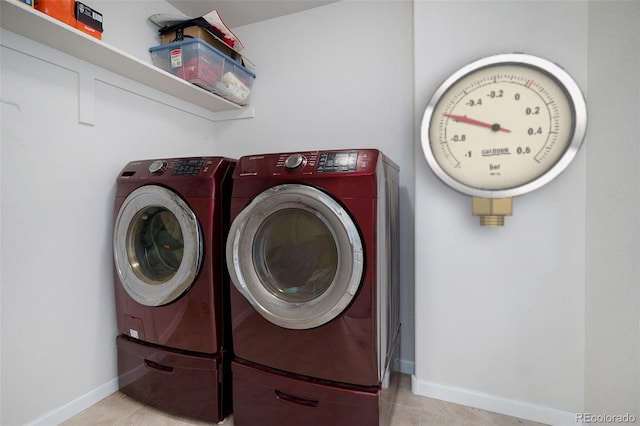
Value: -0.6
